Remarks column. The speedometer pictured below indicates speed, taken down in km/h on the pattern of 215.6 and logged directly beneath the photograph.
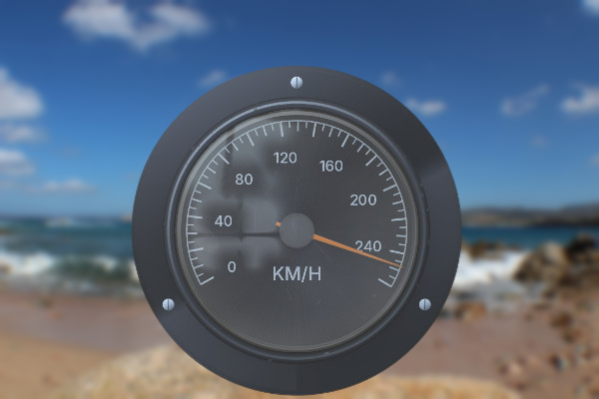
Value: 247.5
